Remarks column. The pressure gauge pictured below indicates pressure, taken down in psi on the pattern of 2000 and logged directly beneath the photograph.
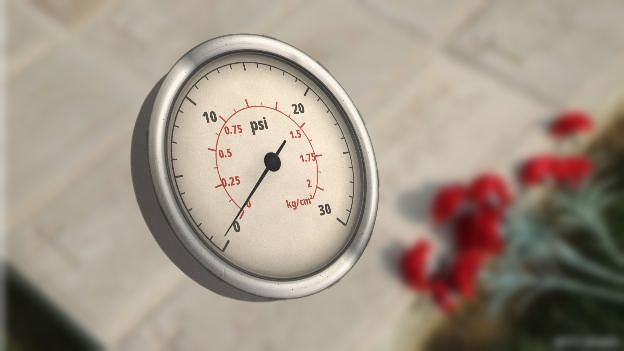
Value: 0.5
